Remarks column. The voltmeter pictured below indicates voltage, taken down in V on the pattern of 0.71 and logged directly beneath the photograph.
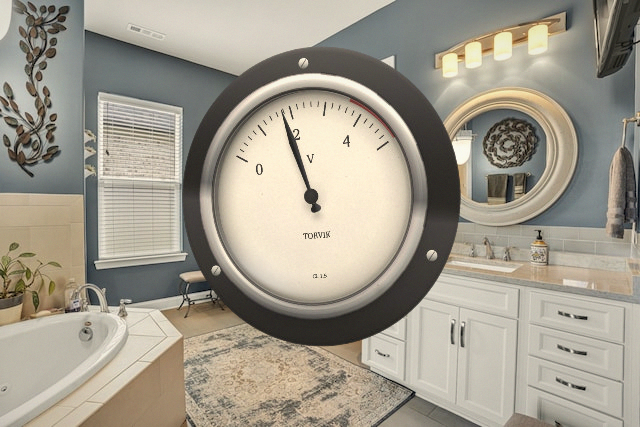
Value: 1.8
